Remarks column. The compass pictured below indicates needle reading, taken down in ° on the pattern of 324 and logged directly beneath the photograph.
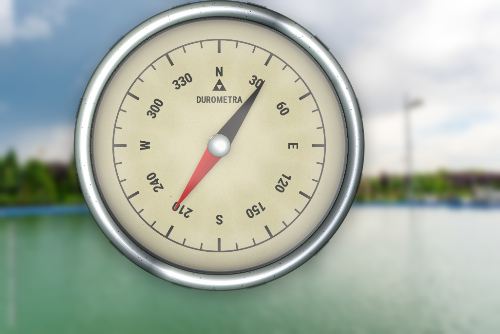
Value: 215
